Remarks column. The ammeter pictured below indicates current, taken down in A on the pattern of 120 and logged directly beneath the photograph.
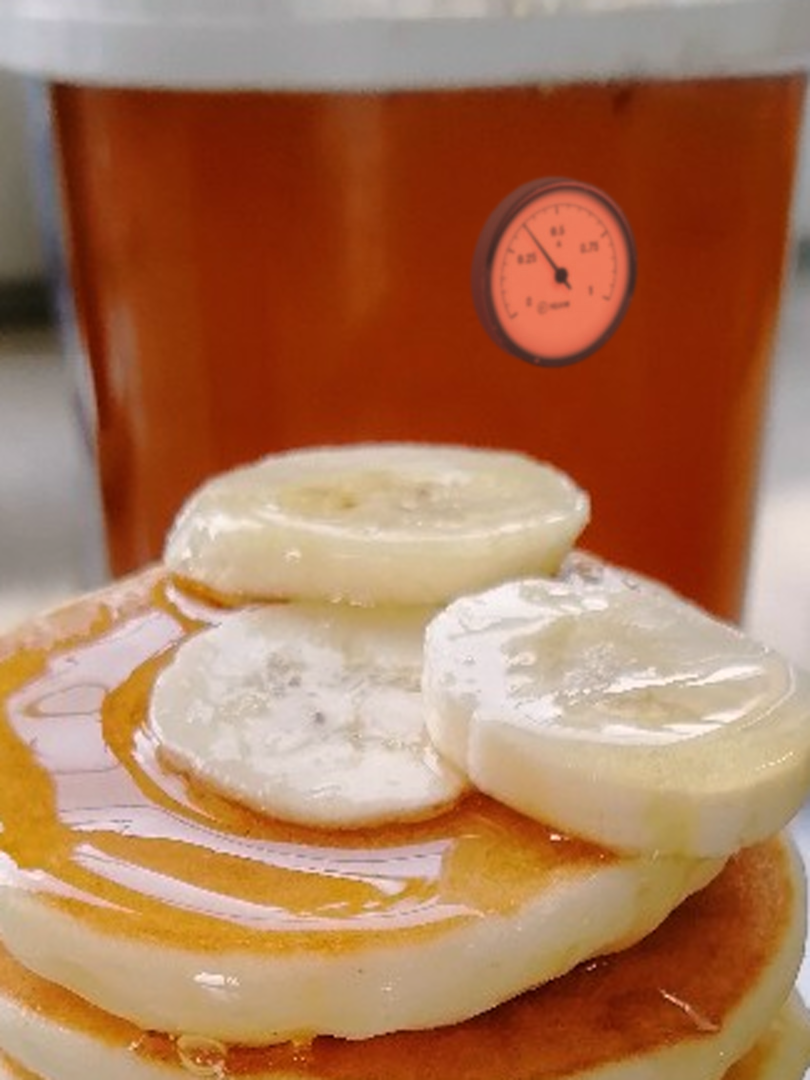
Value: 0.35
